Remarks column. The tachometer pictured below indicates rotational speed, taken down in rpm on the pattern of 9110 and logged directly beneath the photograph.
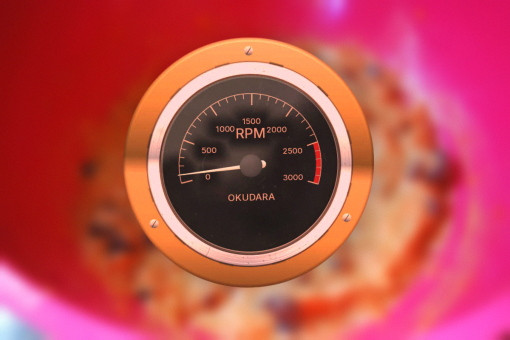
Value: 100
